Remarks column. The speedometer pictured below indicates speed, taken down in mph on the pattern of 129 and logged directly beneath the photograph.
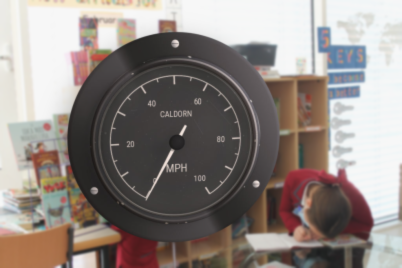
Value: 0
